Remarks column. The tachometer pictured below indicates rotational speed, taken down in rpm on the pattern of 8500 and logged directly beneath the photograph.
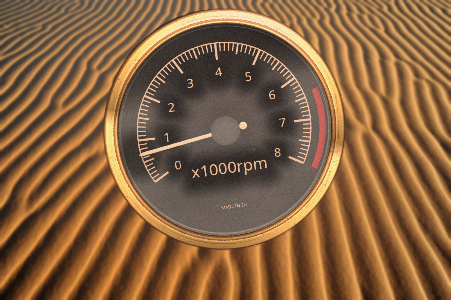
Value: 700
